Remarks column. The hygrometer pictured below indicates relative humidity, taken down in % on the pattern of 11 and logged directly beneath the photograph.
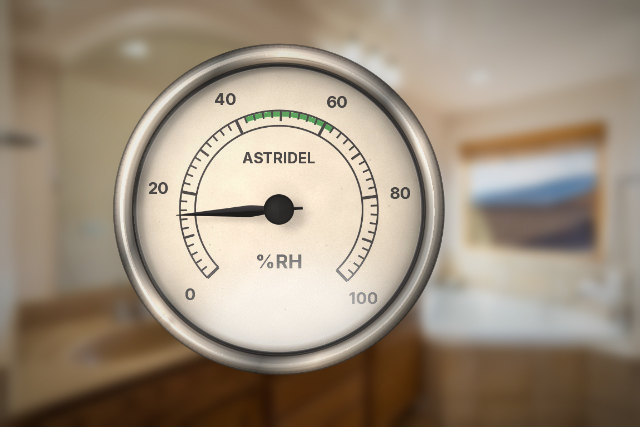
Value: 15
